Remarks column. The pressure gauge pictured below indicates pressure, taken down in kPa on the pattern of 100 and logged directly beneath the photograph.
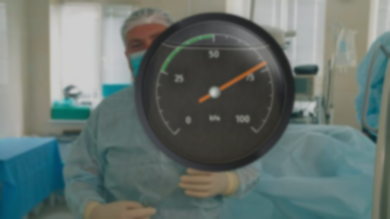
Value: 72.5
